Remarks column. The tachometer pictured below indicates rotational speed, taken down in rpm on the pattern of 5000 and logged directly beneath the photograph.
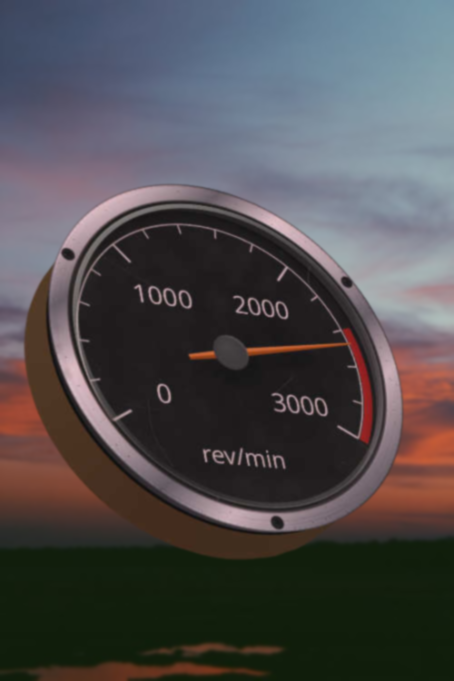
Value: 2500
